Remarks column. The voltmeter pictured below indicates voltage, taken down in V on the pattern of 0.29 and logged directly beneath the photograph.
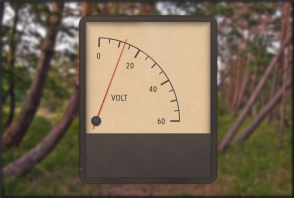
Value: 12.5
